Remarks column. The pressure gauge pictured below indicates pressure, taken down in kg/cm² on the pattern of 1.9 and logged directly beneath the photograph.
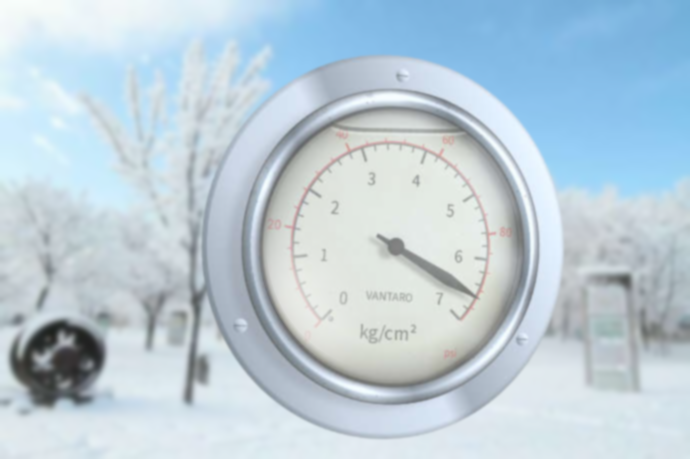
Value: 6.6
